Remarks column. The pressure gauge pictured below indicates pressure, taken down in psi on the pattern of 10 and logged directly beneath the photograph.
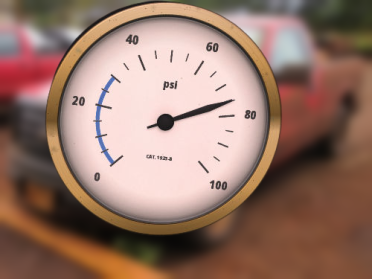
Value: 75
